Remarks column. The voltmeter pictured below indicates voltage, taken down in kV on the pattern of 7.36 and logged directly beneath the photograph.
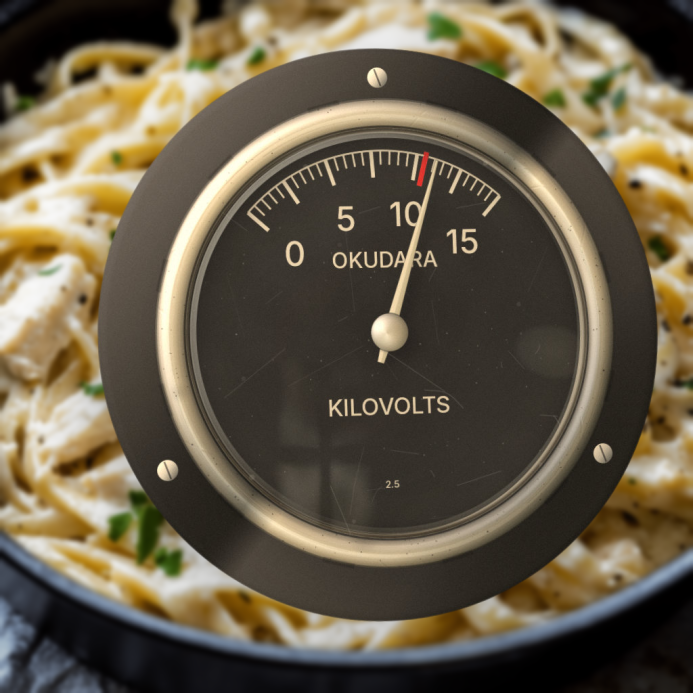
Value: 11
